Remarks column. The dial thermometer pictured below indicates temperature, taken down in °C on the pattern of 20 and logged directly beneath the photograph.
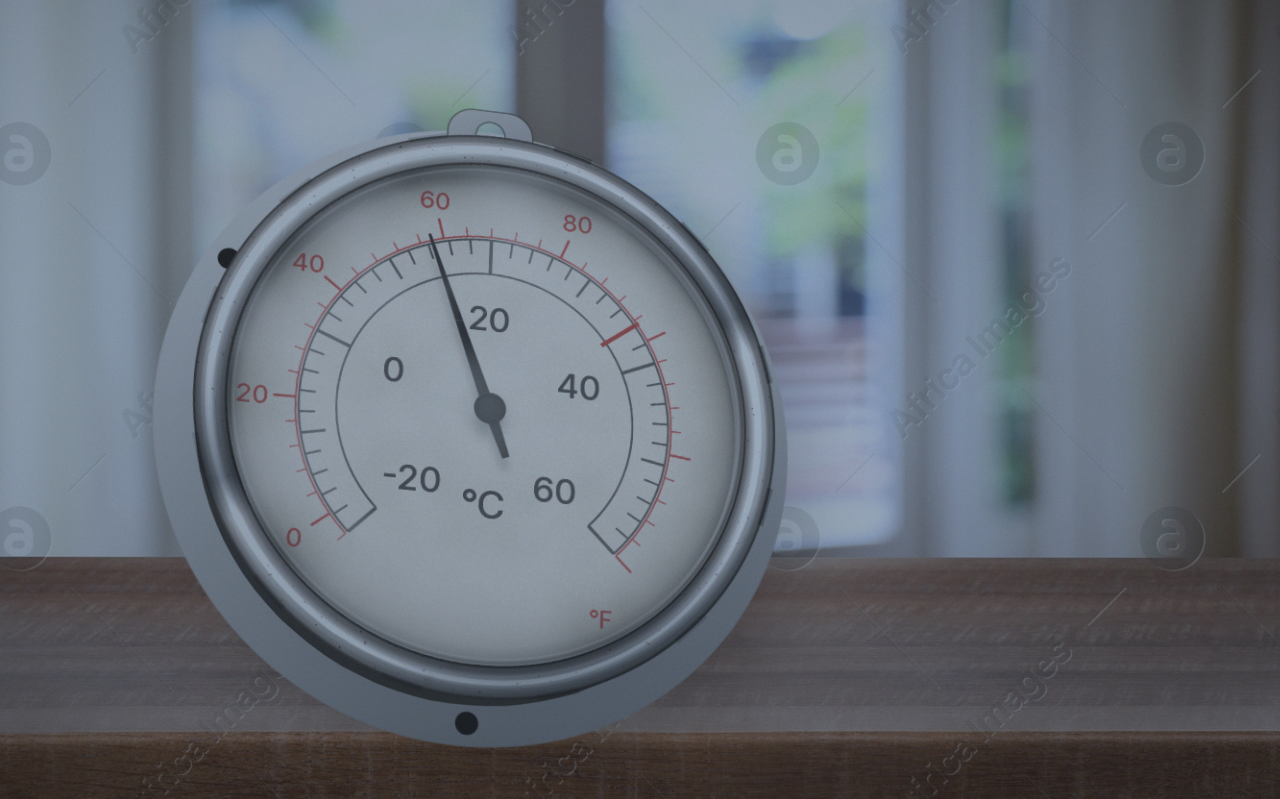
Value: 14
